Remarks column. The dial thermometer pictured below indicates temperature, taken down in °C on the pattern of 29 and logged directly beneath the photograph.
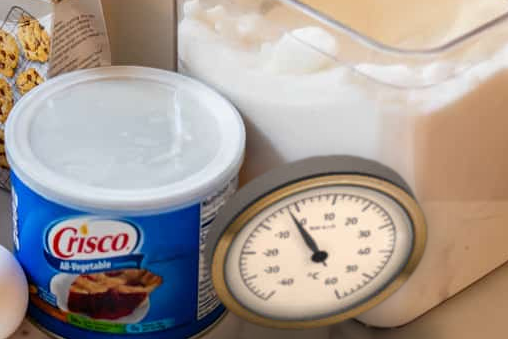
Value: -2
